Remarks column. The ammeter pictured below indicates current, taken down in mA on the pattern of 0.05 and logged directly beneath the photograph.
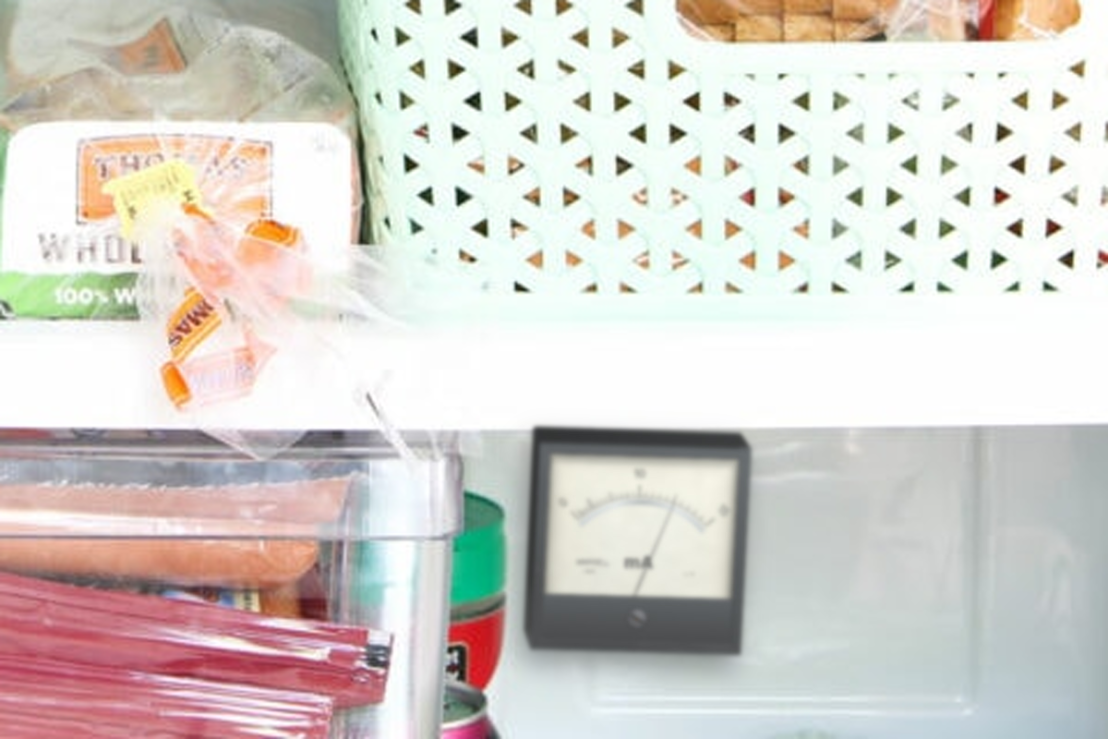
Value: 12.5
